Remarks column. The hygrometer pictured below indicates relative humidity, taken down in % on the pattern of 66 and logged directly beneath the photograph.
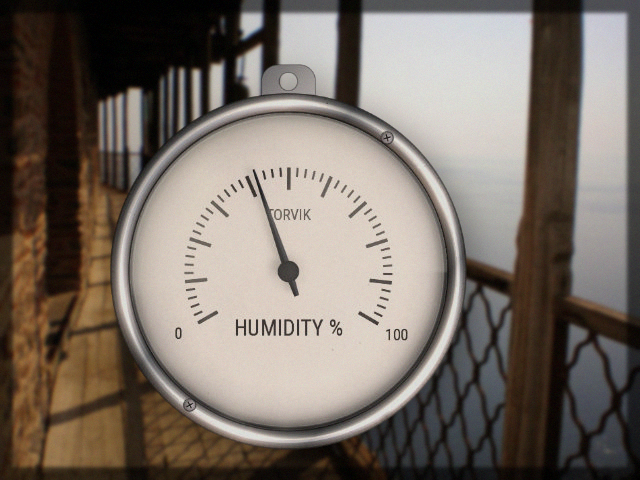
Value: 42
